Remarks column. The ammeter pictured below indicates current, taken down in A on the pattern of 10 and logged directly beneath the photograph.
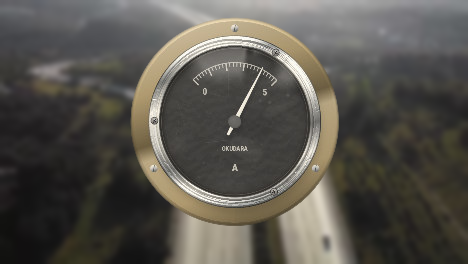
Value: 4
